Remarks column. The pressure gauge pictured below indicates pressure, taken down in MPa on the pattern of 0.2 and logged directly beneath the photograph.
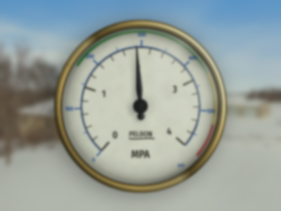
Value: 2
